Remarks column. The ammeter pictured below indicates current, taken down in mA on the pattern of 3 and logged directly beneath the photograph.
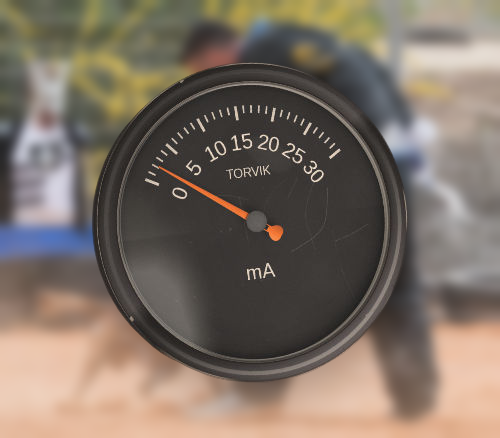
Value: 2
